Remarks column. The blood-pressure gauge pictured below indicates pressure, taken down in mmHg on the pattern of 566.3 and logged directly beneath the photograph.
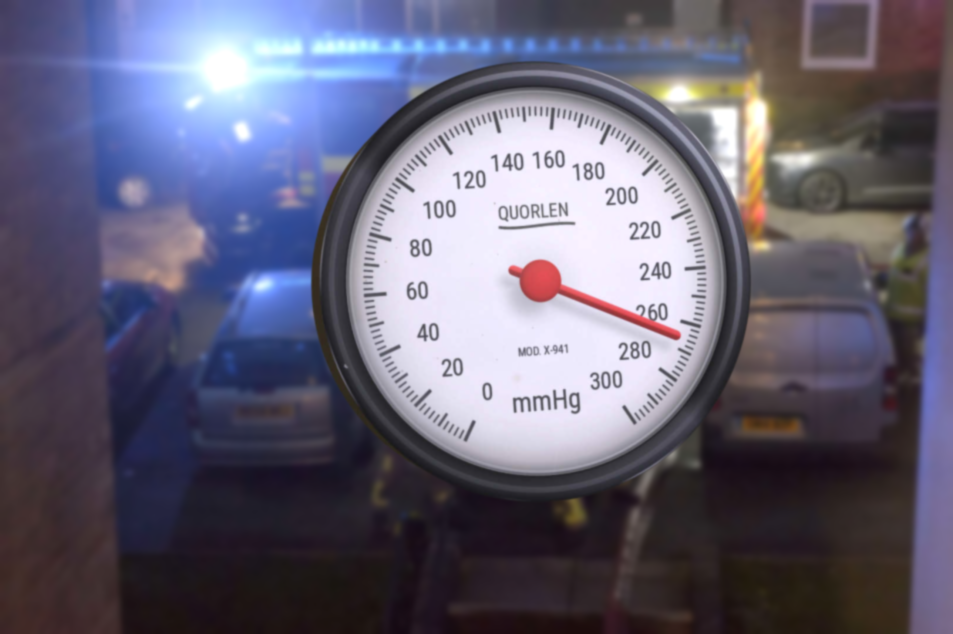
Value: 266
